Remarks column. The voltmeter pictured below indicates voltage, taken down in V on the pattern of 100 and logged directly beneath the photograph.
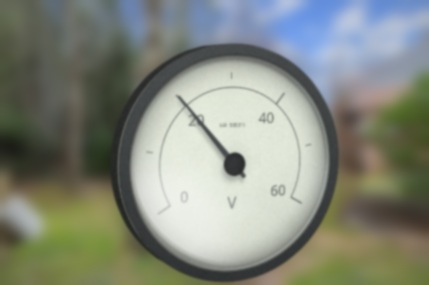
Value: 20
